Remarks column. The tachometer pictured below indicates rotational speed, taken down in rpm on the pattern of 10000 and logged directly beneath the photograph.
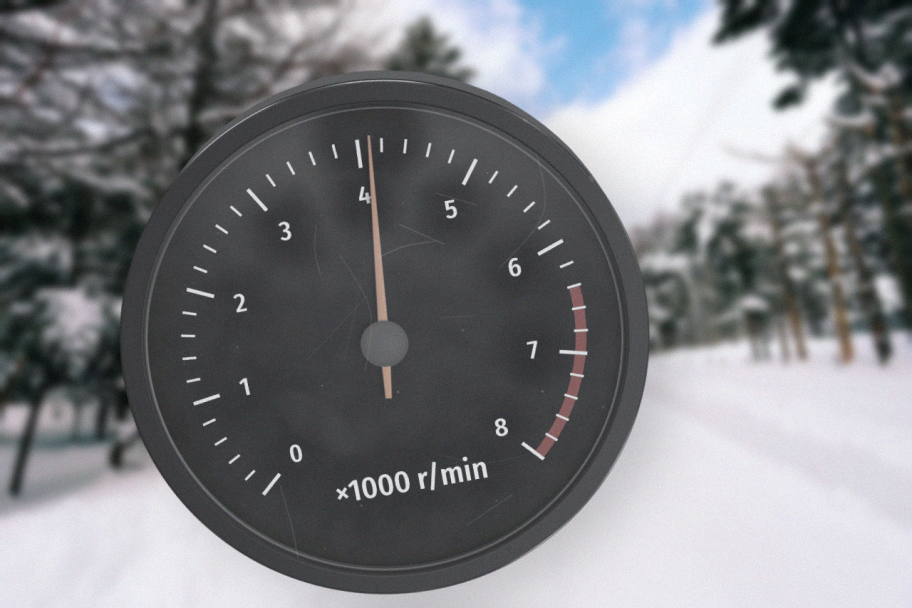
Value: 4100
